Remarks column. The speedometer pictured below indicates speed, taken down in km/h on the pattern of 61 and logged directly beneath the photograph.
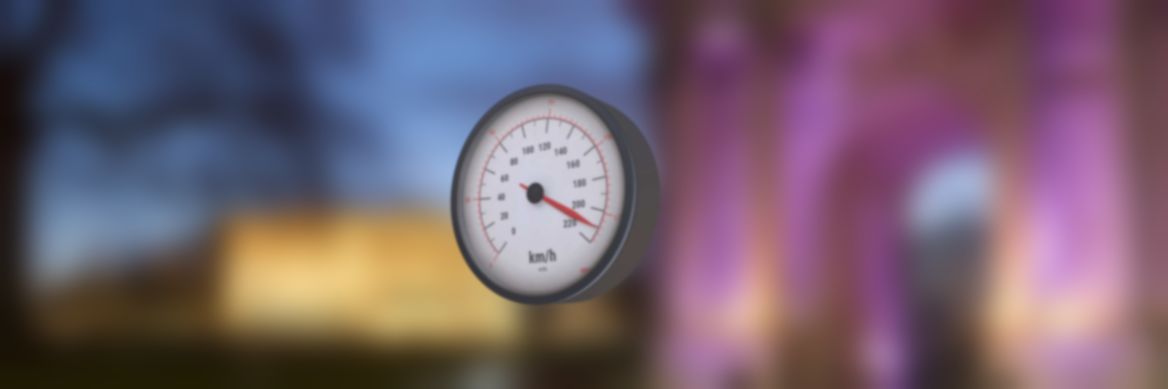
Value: 210
